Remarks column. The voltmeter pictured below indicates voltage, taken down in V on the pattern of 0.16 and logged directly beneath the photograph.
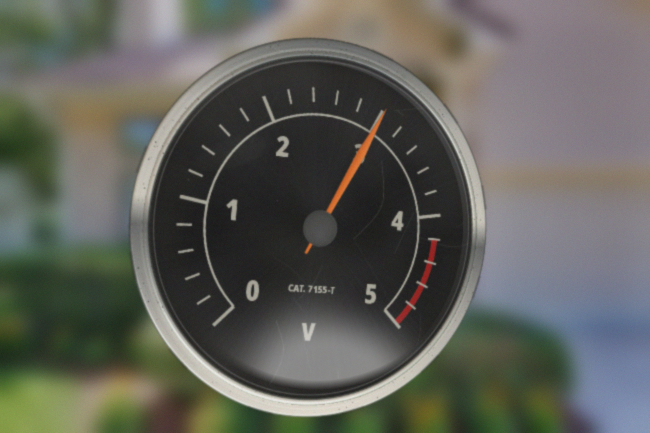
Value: 3
